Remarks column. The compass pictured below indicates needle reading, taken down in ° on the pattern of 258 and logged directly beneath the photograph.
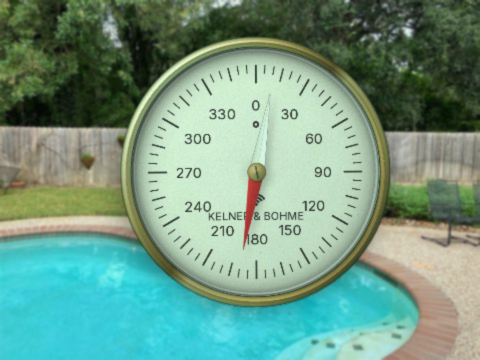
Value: 190
